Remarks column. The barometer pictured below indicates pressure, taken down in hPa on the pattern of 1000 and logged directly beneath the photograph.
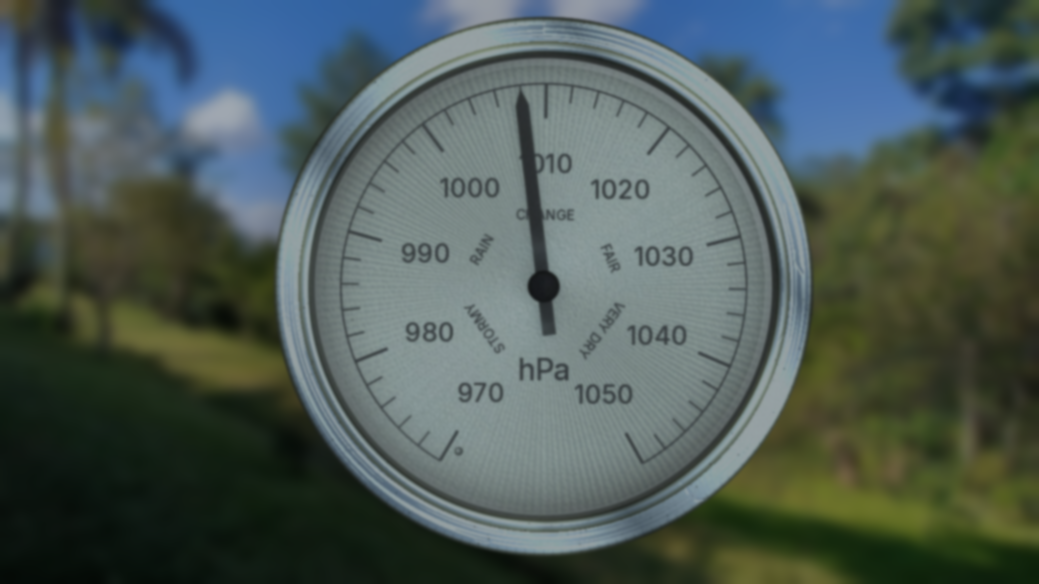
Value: 1008
